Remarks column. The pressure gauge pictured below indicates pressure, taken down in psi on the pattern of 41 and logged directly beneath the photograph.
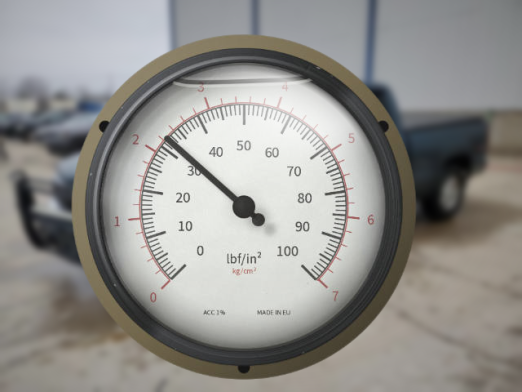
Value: 32
